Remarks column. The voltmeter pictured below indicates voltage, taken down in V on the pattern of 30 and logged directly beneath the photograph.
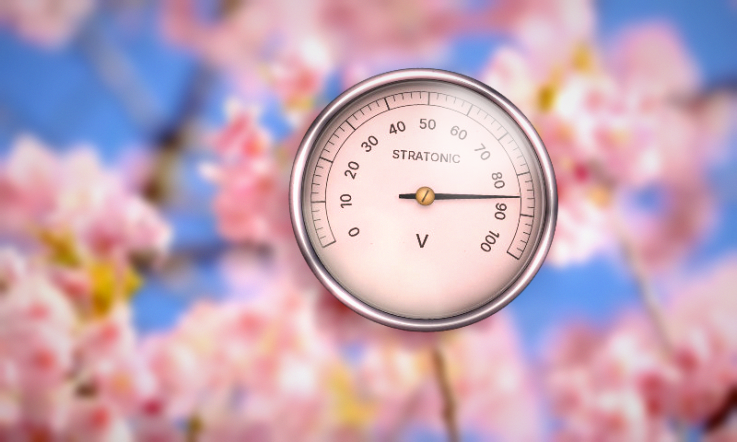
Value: 86
